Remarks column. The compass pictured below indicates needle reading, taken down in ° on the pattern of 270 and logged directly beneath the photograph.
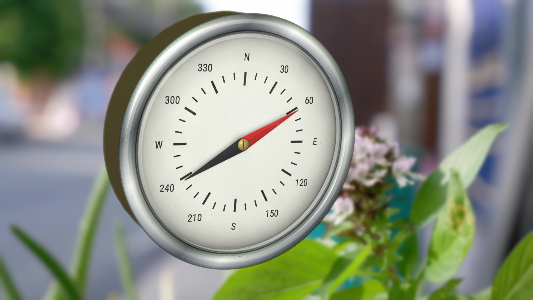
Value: 60
